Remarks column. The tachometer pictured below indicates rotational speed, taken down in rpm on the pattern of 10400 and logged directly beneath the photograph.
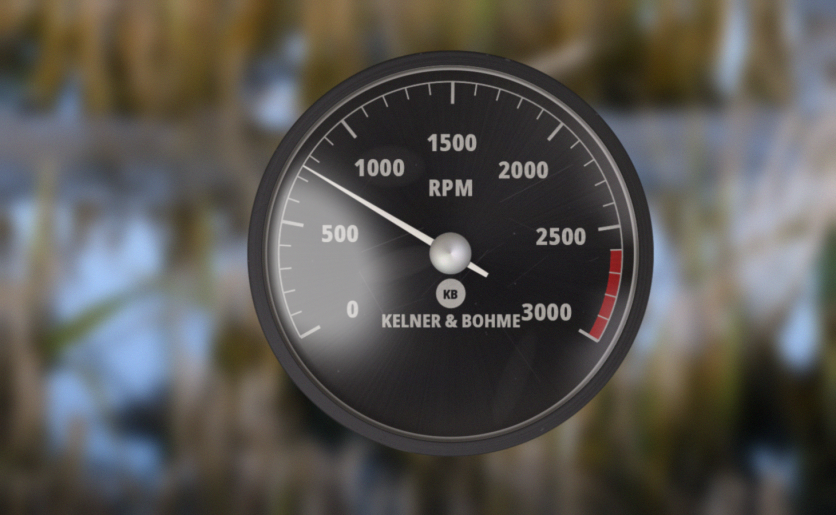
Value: 750
